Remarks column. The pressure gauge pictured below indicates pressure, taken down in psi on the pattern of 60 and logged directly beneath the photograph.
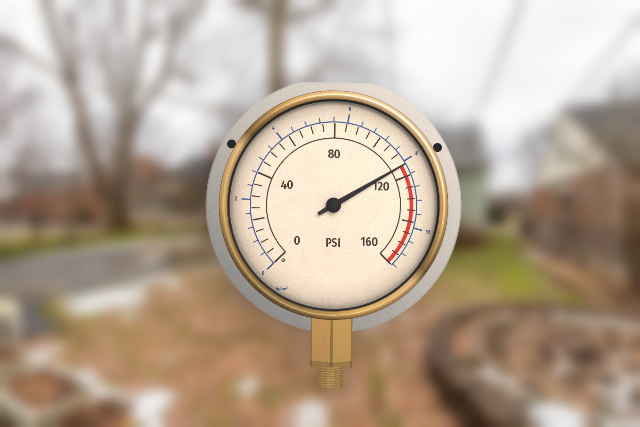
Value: 115
